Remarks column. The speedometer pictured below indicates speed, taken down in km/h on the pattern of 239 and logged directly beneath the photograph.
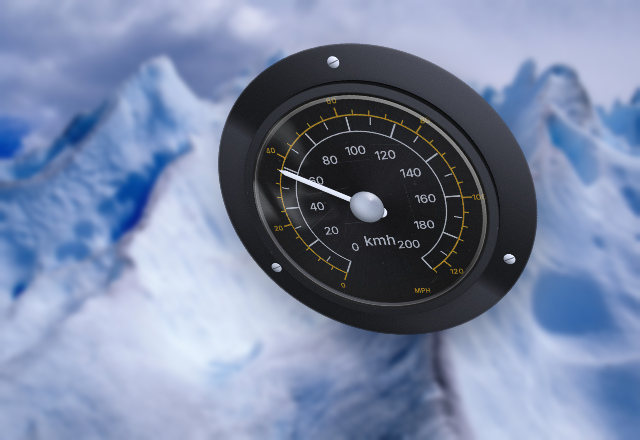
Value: 60
